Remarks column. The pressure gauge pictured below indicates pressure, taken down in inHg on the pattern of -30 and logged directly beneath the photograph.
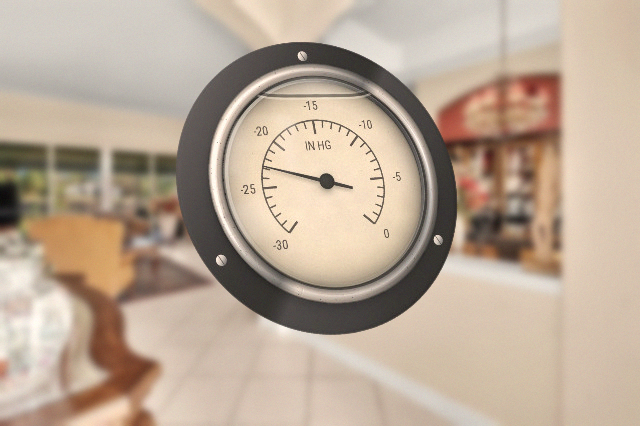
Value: -23
